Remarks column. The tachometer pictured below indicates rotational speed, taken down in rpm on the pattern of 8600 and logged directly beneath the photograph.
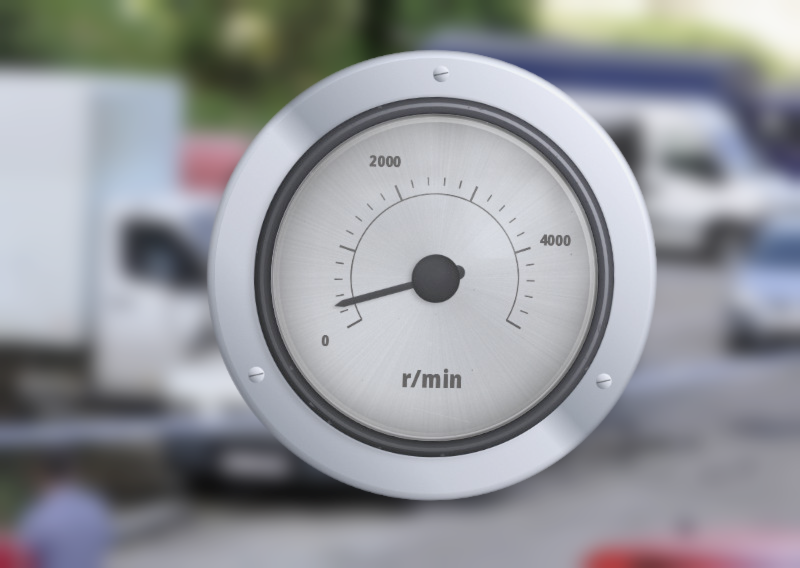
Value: 300
